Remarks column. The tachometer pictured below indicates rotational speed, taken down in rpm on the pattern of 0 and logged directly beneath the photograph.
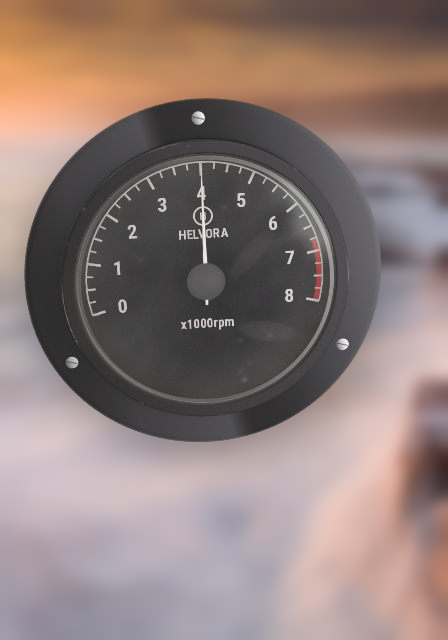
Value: 4000
